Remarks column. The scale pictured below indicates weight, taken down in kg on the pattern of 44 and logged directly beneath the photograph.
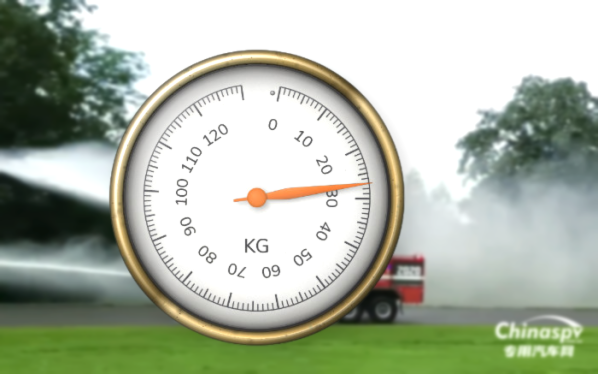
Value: 27
